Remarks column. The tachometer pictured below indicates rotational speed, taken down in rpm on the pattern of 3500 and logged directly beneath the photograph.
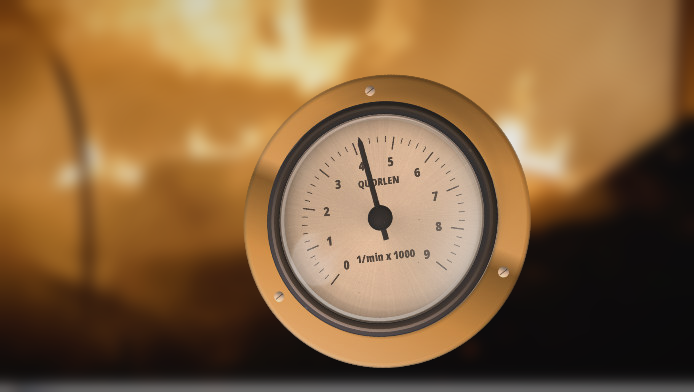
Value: 4200
